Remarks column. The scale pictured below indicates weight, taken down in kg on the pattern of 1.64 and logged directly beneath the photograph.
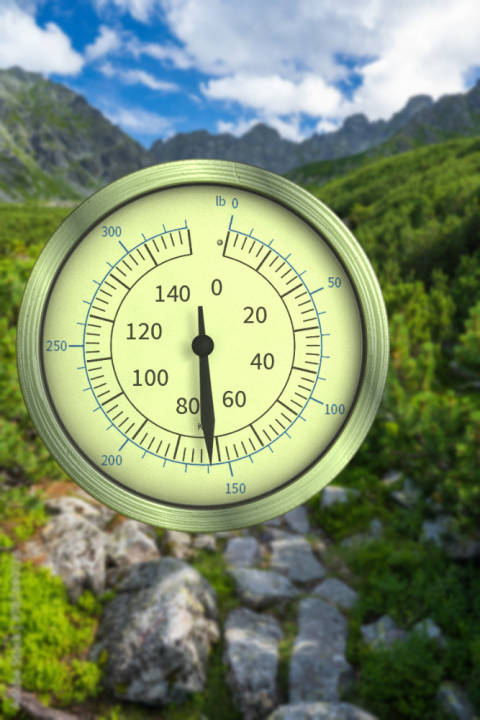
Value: 72
